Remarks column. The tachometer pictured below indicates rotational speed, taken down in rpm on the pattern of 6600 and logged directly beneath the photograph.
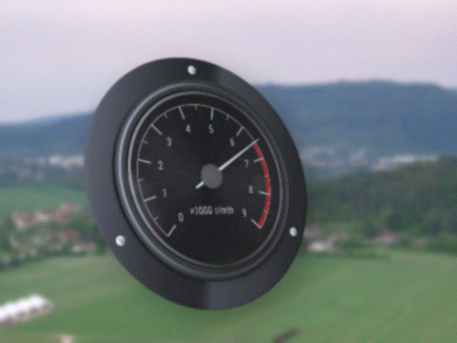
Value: 6500
